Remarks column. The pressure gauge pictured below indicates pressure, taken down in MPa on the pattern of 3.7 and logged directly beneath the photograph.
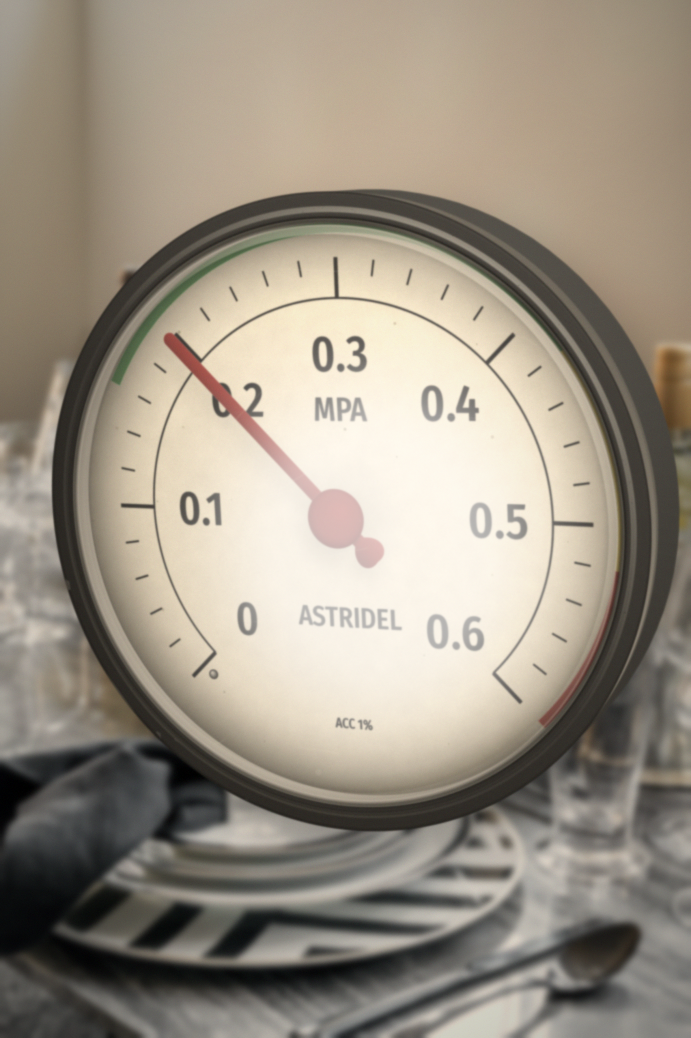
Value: 0.2
